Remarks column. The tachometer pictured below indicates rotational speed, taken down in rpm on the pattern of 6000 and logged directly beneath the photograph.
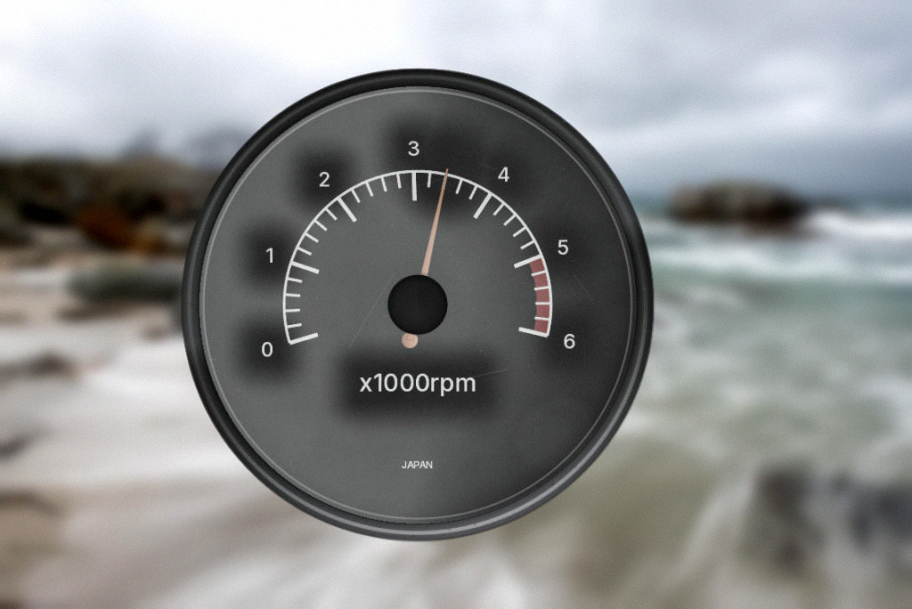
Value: 3400
